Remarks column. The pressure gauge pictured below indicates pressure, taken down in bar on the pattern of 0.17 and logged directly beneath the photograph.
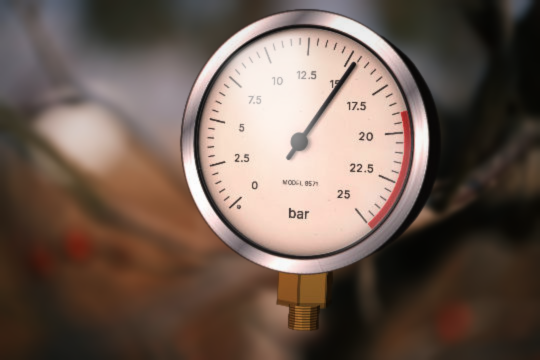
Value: 15.5
